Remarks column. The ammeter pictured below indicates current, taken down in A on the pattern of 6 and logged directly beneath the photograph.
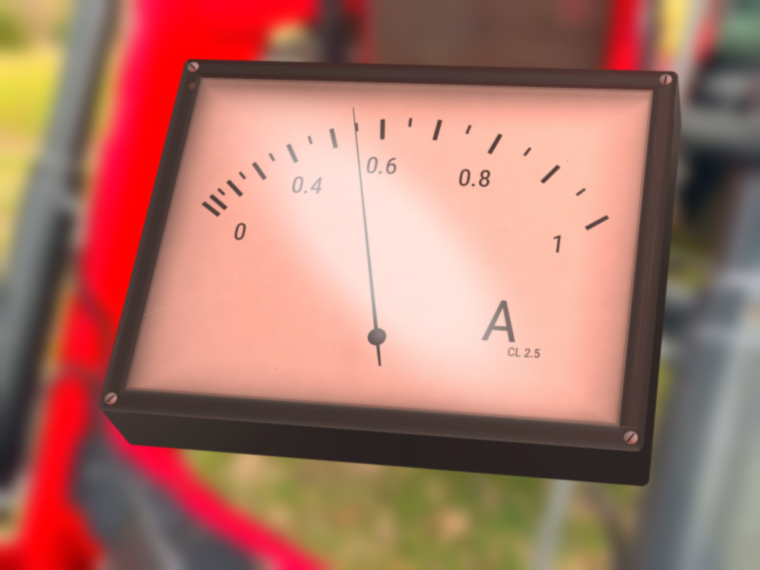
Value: 0.55
